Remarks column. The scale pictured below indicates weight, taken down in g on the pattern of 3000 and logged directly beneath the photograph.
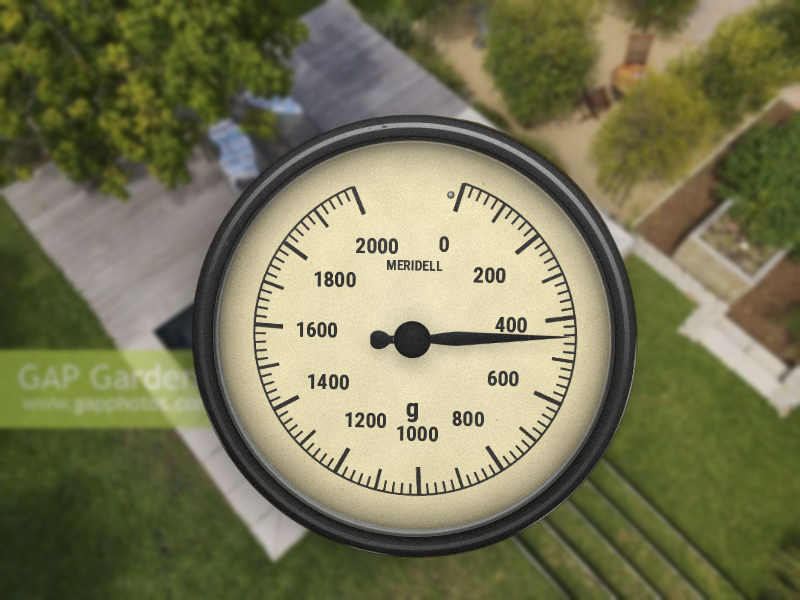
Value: 440
